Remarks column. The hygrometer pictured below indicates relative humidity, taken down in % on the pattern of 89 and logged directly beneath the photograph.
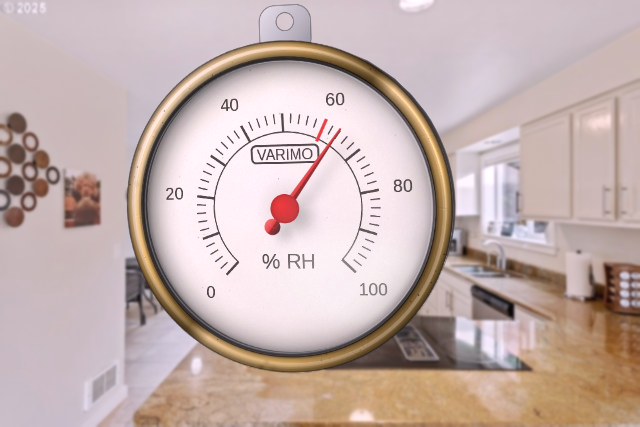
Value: 64
